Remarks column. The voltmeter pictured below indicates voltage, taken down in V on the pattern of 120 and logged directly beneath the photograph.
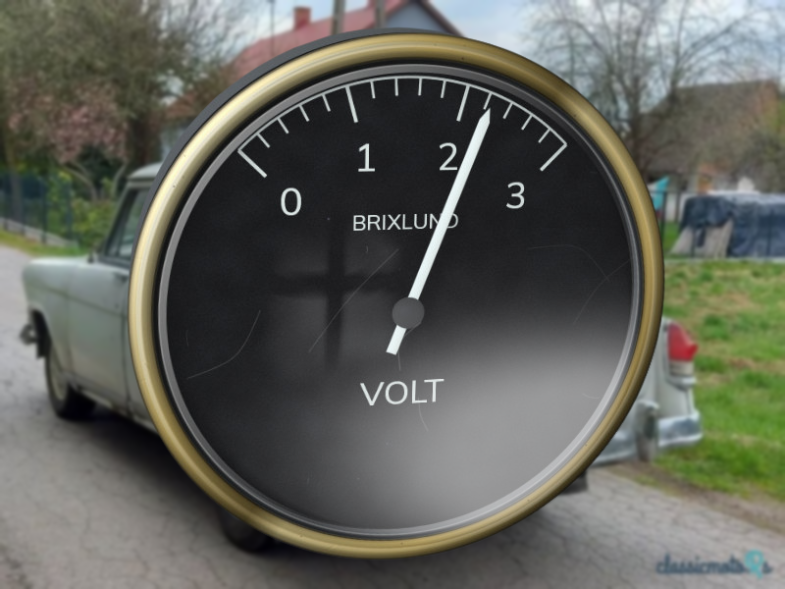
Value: 2.2
